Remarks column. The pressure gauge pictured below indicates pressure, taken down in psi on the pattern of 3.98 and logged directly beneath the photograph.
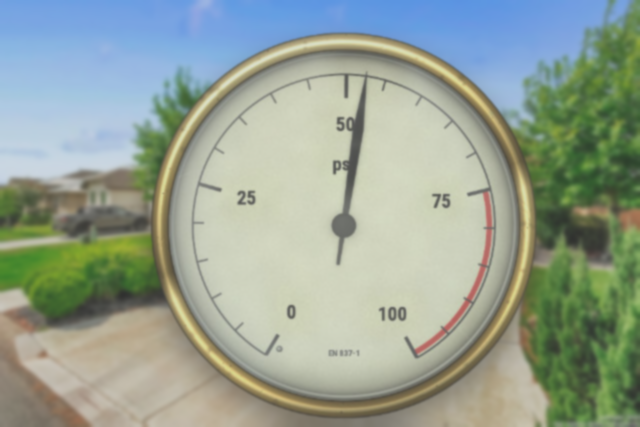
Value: 52.5
